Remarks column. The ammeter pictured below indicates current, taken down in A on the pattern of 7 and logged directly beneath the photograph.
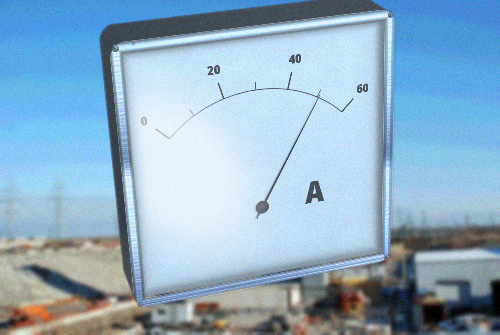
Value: 50
